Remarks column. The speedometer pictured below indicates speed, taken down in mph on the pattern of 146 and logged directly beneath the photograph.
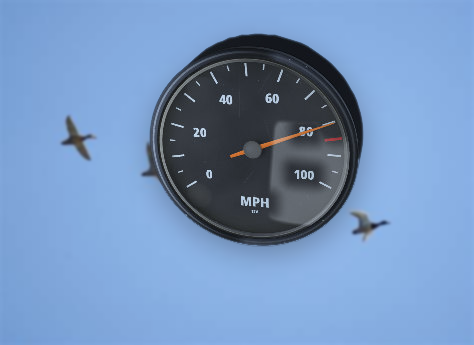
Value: 80
